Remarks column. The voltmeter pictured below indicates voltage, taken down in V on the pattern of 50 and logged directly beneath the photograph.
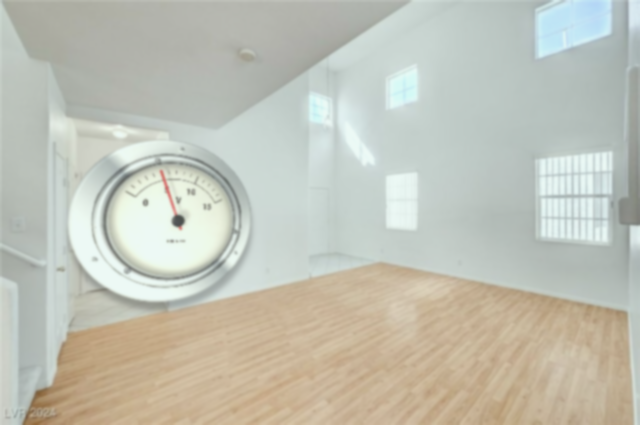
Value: 5
